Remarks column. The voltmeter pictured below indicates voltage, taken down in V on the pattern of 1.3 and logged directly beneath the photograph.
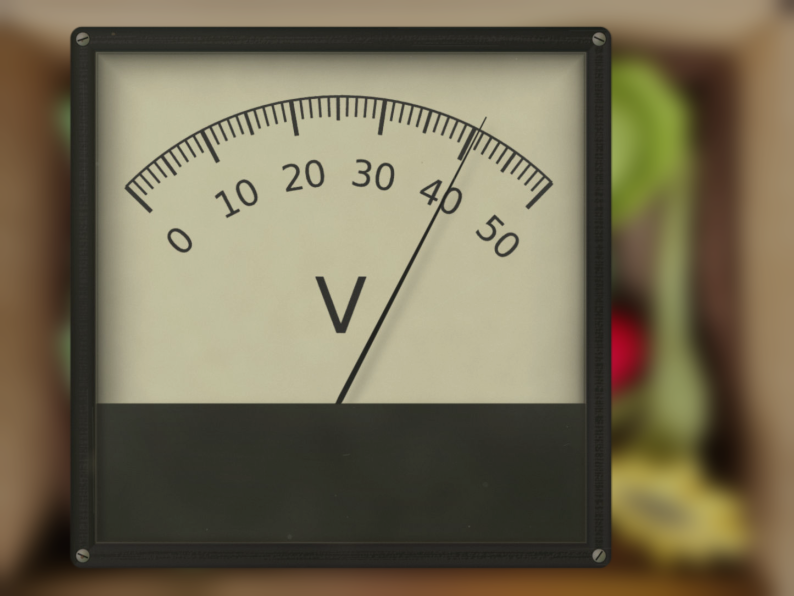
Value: 40.5
